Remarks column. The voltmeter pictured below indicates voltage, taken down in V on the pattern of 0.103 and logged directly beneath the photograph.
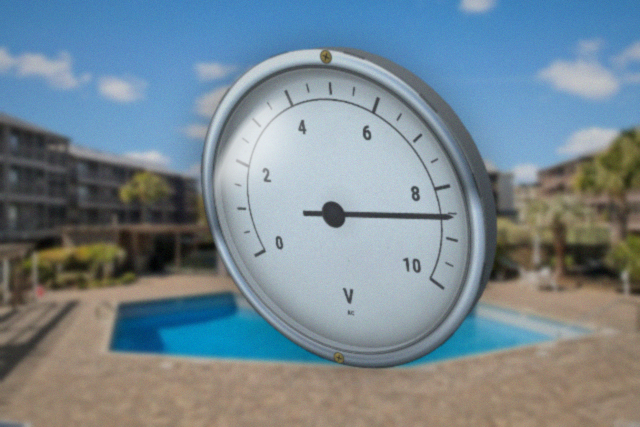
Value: 8.5
